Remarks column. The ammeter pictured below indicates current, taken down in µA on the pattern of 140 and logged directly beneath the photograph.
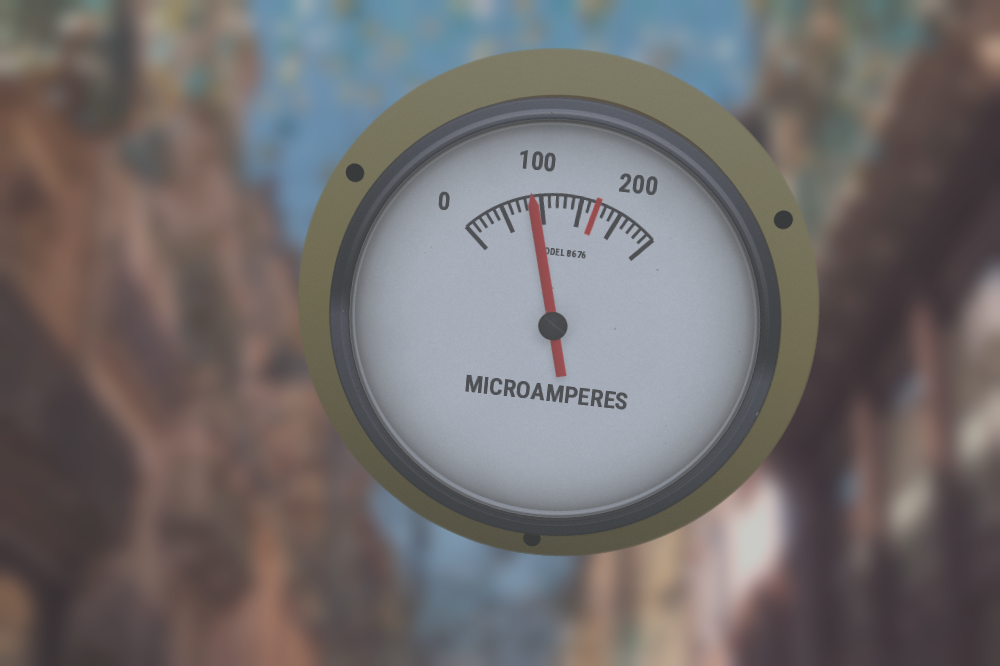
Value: 90
